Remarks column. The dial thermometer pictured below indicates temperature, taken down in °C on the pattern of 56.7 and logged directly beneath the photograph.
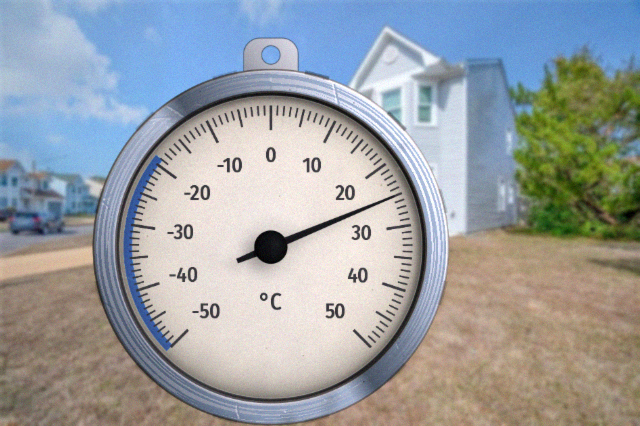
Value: 25
